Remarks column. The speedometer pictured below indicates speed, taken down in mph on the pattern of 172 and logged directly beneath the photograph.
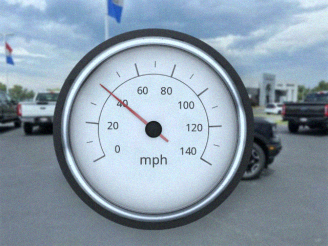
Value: 40
